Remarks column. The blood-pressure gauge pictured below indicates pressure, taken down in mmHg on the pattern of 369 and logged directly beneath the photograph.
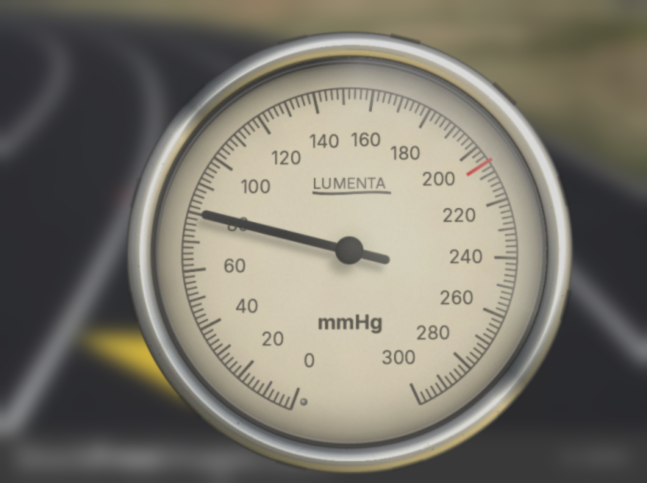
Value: 80
